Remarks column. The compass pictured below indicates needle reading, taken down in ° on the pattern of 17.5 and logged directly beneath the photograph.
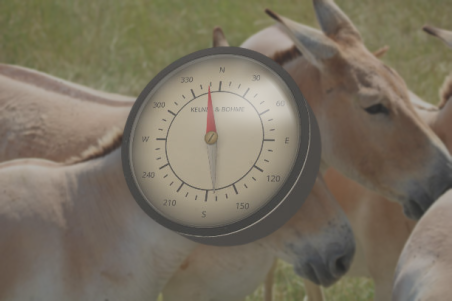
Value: 350
